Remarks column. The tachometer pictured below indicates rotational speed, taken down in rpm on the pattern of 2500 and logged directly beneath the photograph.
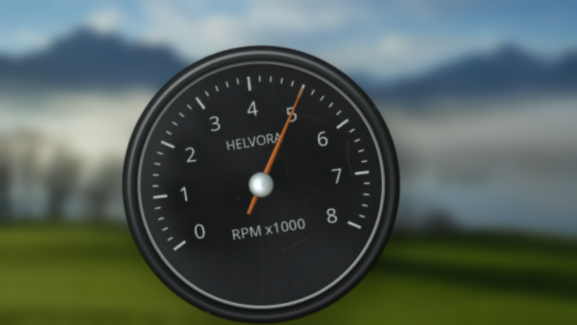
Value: 5000
